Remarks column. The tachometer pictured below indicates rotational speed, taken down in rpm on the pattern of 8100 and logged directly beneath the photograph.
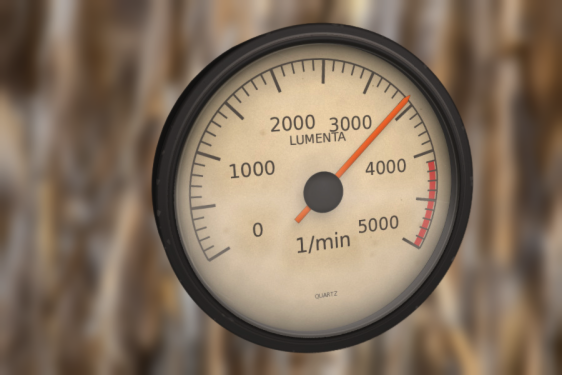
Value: 3400
